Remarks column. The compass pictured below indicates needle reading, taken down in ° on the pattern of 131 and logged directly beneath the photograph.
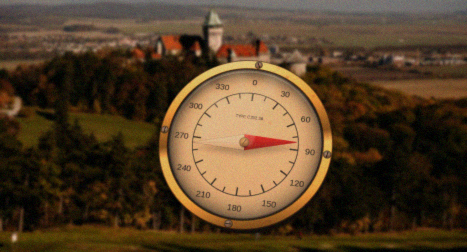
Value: 82.5
